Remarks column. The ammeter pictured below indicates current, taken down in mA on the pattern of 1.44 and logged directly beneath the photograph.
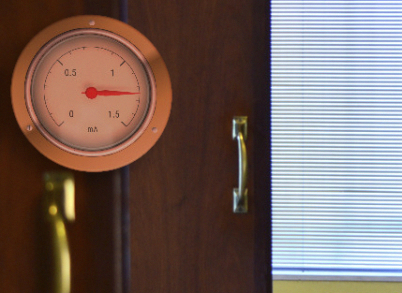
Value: 1.25
